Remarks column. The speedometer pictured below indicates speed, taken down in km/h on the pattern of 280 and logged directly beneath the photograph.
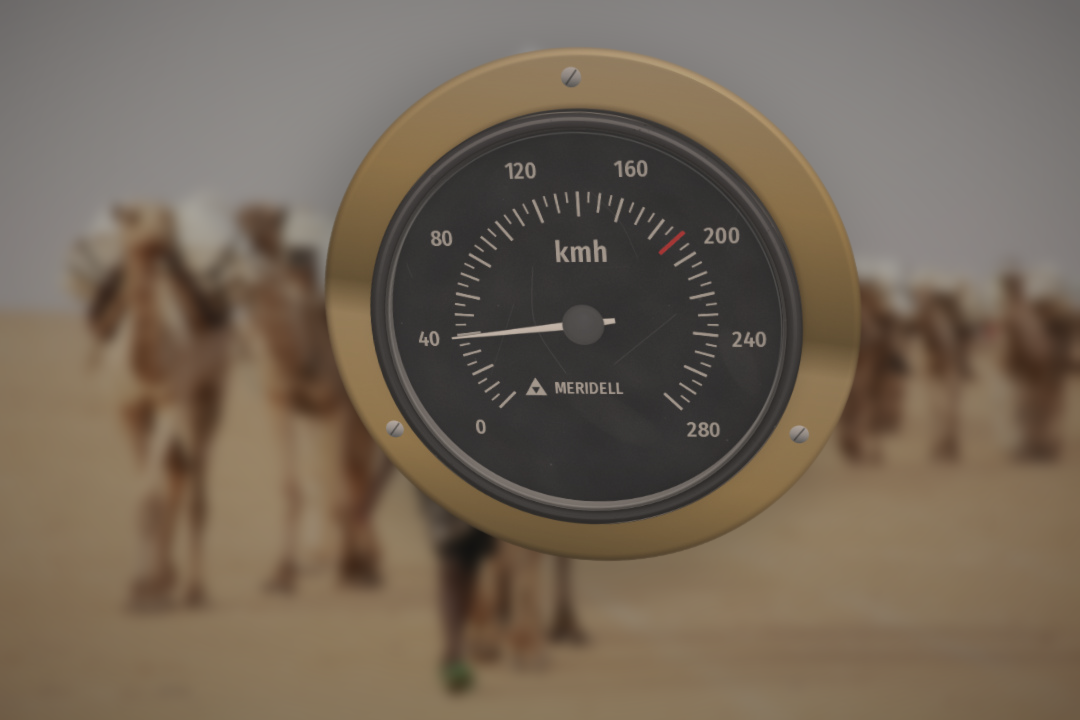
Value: 40
